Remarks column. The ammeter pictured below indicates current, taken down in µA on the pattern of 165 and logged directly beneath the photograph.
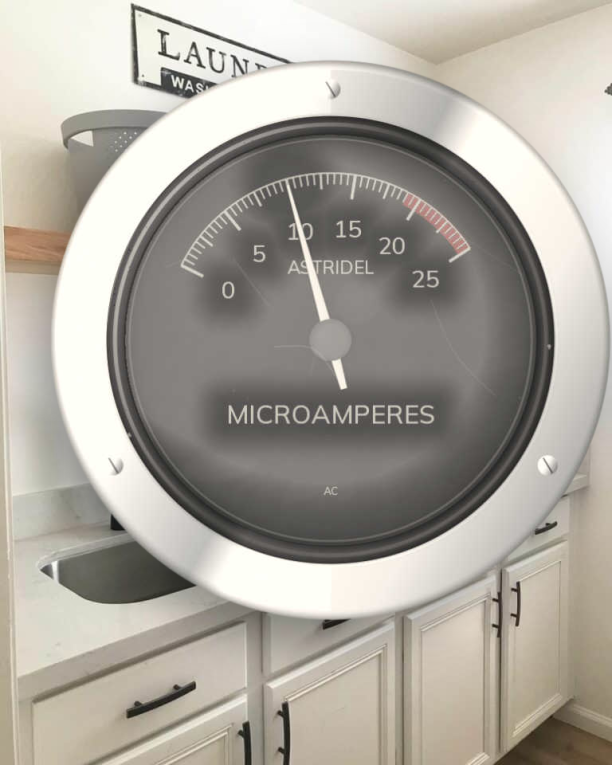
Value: 10
